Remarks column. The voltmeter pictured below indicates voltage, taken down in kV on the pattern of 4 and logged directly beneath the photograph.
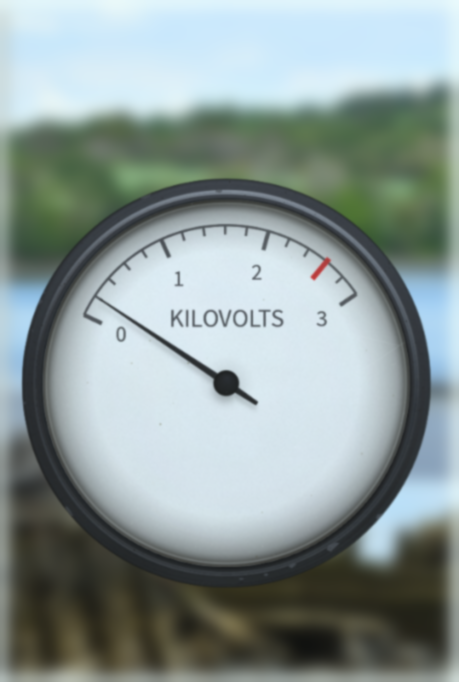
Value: 0.2
